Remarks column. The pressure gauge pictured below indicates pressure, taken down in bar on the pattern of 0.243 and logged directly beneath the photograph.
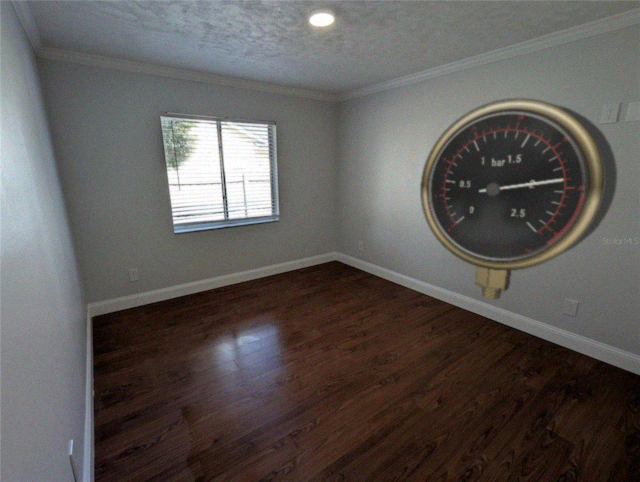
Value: 2
